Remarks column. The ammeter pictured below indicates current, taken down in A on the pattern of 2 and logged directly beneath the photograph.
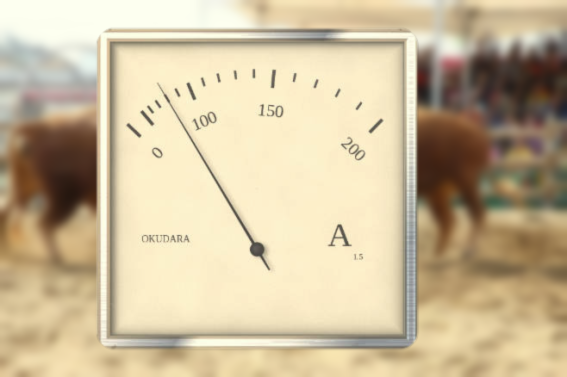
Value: 80
